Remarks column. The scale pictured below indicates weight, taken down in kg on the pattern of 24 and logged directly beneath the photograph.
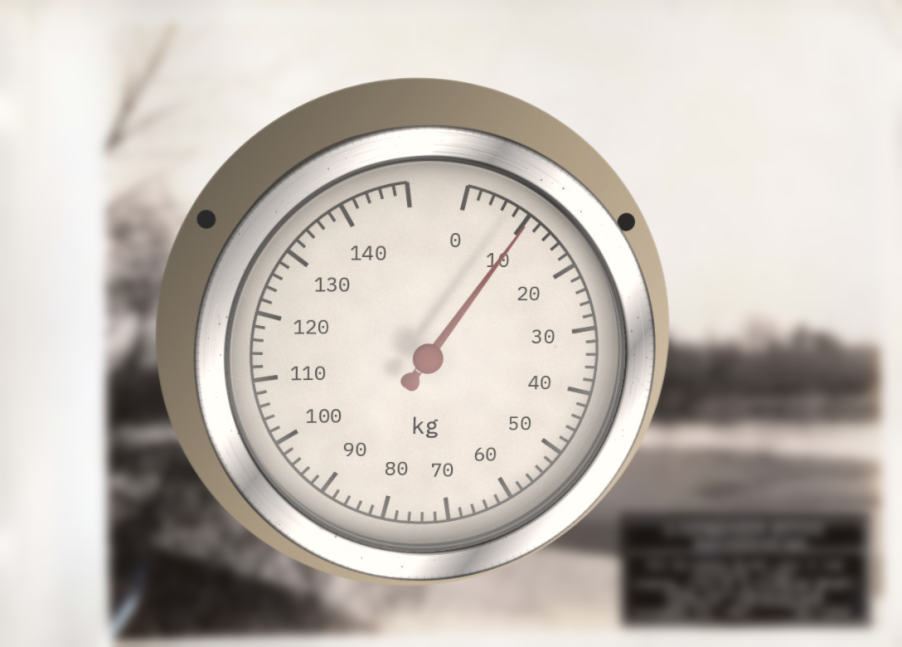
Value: 10
